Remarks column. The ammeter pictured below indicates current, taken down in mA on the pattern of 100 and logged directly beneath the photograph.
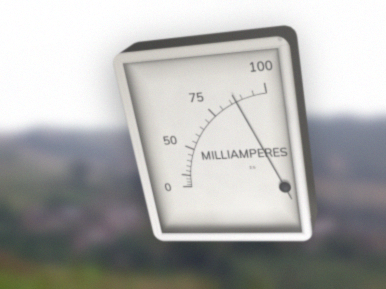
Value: 87.5
